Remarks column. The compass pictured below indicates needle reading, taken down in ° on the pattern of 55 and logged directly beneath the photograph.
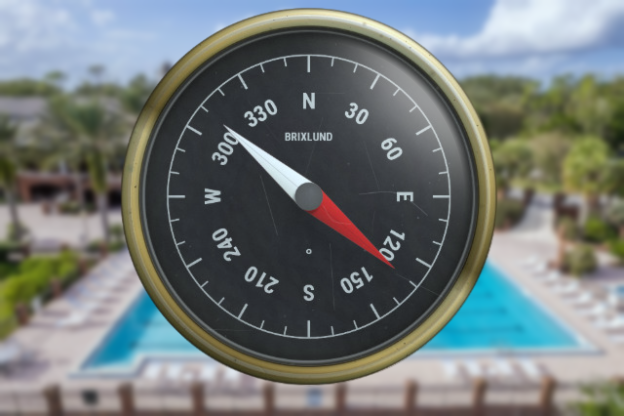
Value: 130
